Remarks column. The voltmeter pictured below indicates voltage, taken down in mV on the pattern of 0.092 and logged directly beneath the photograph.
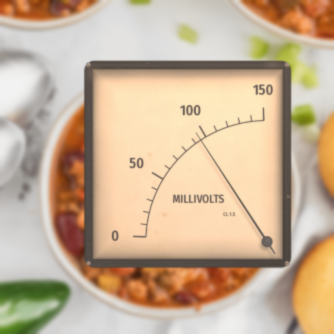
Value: 95
